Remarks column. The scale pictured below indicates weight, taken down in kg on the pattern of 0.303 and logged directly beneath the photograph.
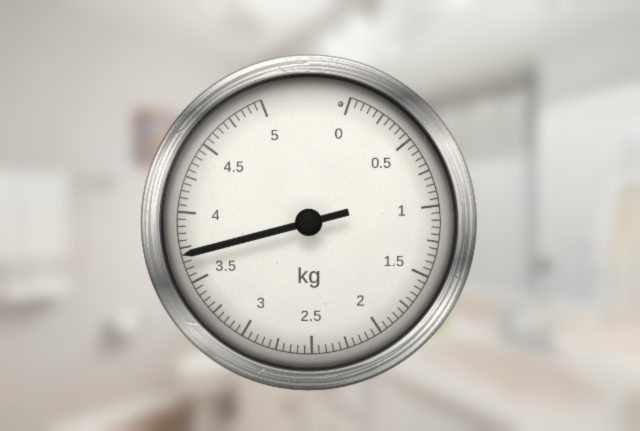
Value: 3.7
